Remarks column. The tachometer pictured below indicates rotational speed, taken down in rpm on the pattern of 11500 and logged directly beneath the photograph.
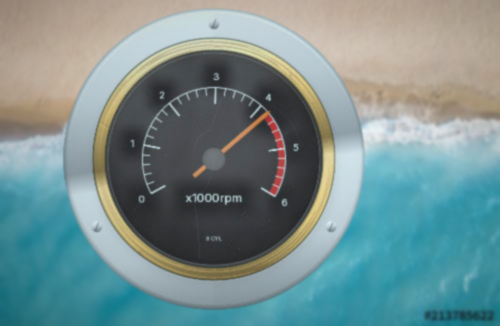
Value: 4200
